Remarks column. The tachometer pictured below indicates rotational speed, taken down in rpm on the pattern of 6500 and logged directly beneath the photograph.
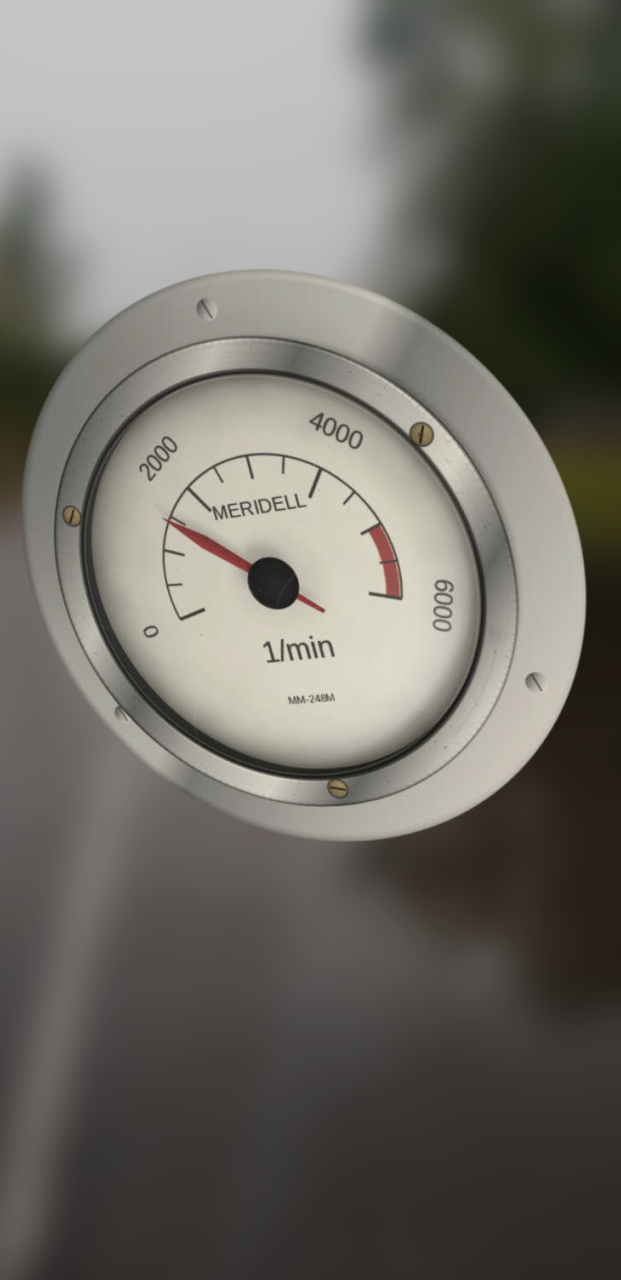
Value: 1500
